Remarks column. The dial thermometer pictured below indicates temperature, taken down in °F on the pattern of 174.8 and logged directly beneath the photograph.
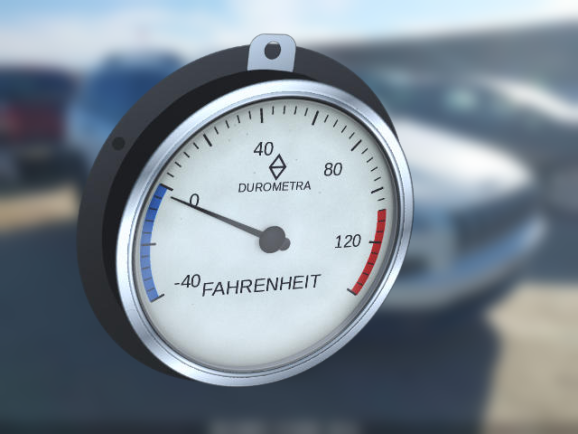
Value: -2
